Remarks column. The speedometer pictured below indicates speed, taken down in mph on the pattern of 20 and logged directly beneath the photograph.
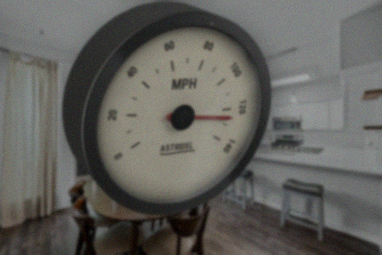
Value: 125
